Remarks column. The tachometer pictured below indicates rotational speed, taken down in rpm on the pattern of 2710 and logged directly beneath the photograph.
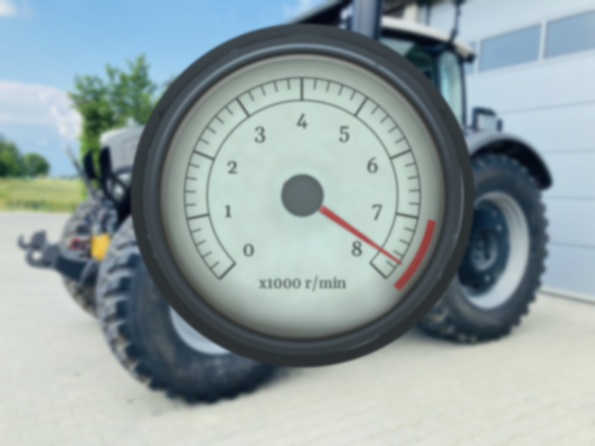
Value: 7700
